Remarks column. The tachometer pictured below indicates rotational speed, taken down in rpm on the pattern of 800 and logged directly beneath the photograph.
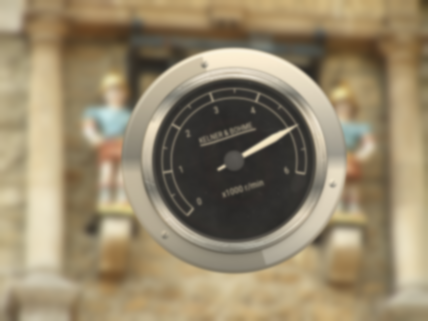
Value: 5000
